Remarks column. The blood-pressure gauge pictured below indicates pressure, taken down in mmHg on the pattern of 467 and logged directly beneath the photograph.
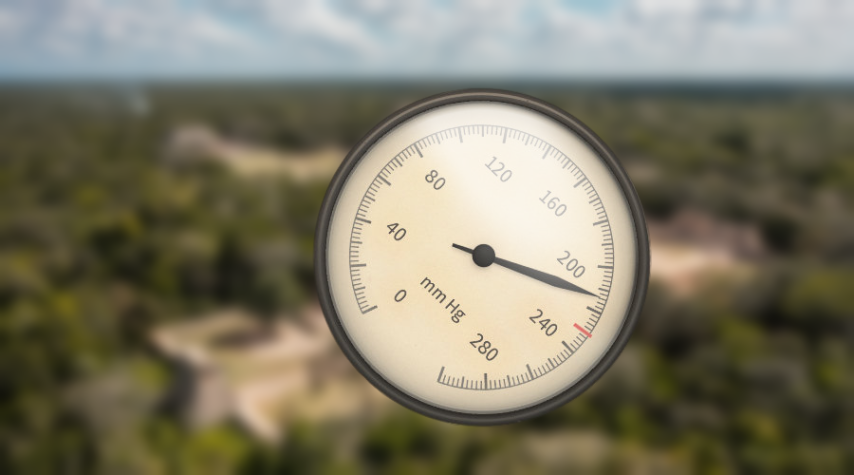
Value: 214
